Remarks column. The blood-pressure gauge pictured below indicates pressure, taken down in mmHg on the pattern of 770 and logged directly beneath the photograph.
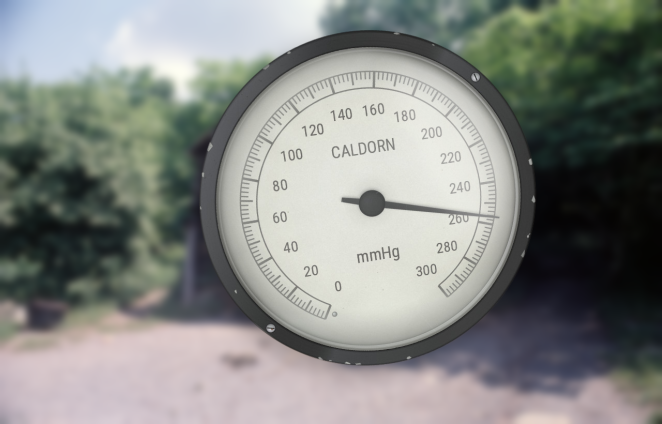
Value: 256
